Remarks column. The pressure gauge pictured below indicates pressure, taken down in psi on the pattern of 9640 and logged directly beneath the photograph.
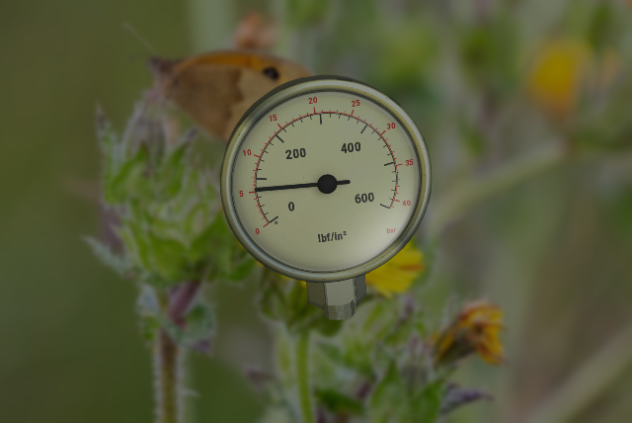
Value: 80
